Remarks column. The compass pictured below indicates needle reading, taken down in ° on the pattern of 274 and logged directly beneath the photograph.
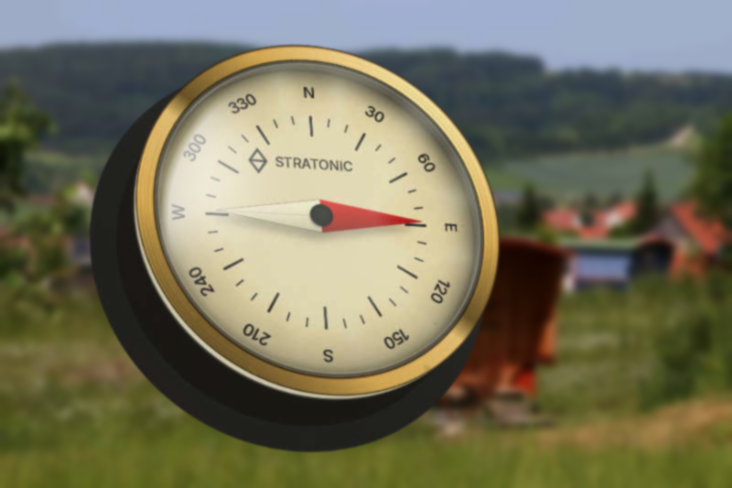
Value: 90
